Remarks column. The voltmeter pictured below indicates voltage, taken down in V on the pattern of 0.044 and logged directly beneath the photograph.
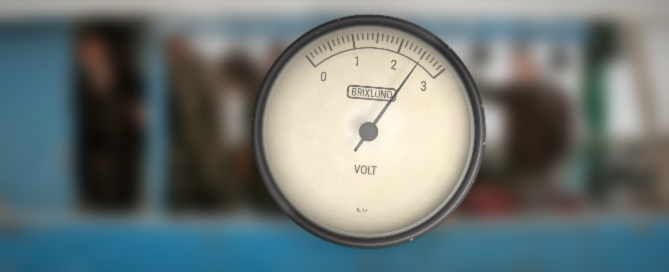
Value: 2.5
